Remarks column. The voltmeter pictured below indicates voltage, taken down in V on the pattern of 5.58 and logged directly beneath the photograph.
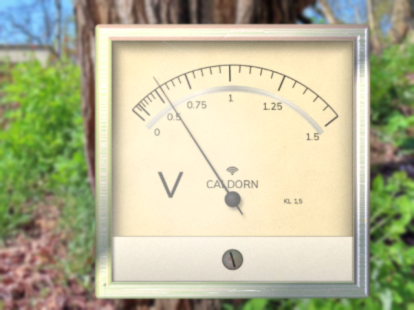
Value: 0.55
